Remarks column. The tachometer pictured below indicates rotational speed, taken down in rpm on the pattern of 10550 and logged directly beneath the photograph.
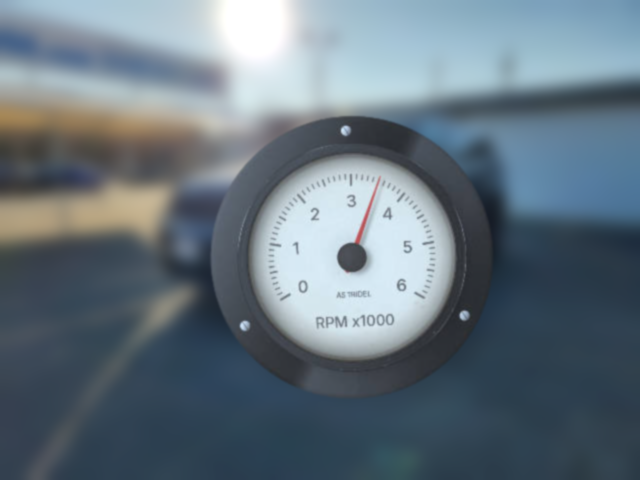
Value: 3500
